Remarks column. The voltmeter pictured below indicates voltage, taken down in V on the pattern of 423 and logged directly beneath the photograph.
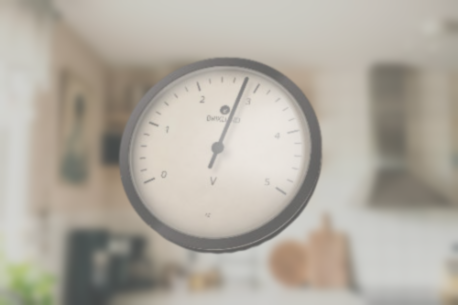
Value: 2.8
